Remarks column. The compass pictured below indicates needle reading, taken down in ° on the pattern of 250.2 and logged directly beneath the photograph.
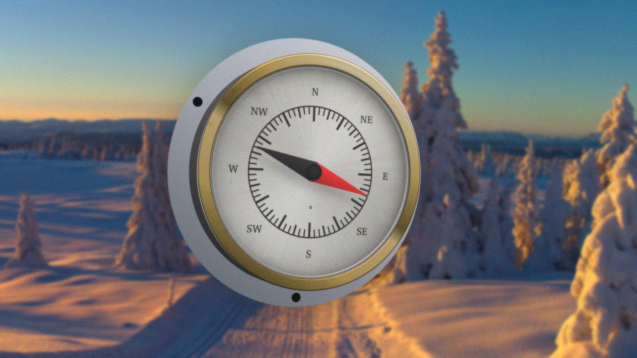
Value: 110
